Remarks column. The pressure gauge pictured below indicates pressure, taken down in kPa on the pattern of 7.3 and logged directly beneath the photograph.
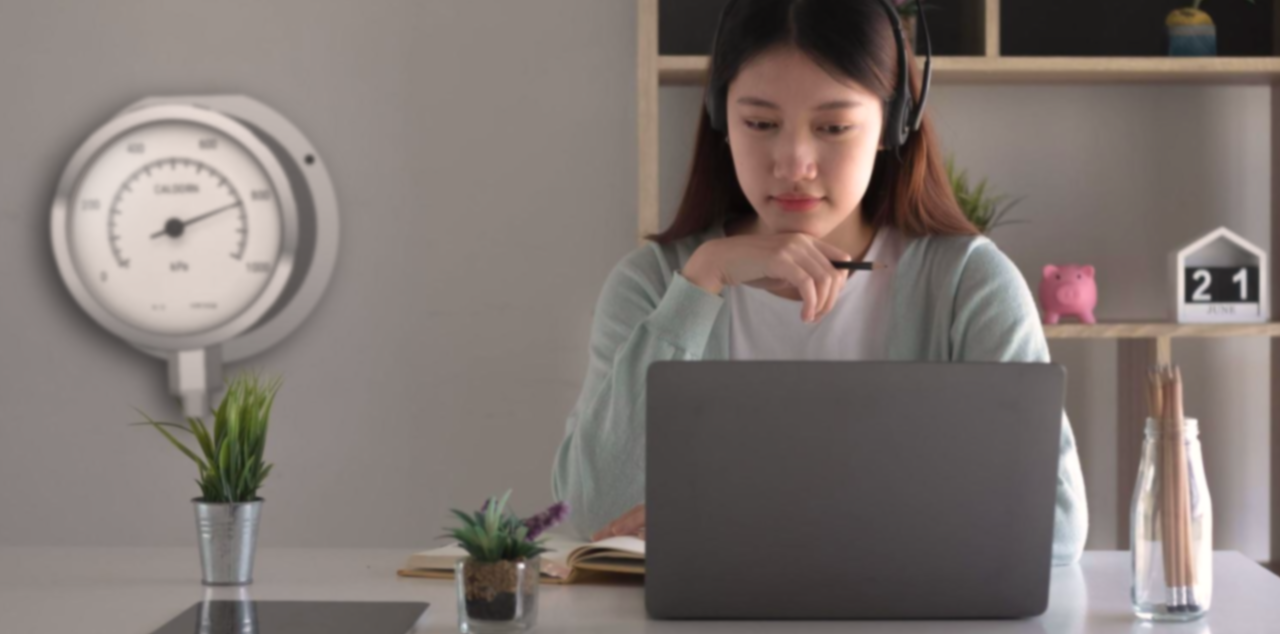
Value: 800
